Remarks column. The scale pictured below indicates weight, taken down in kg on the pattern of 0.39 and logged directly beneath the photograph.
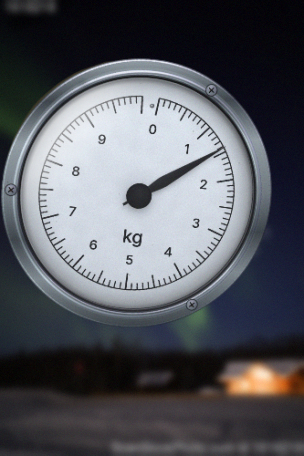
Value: 1.4
